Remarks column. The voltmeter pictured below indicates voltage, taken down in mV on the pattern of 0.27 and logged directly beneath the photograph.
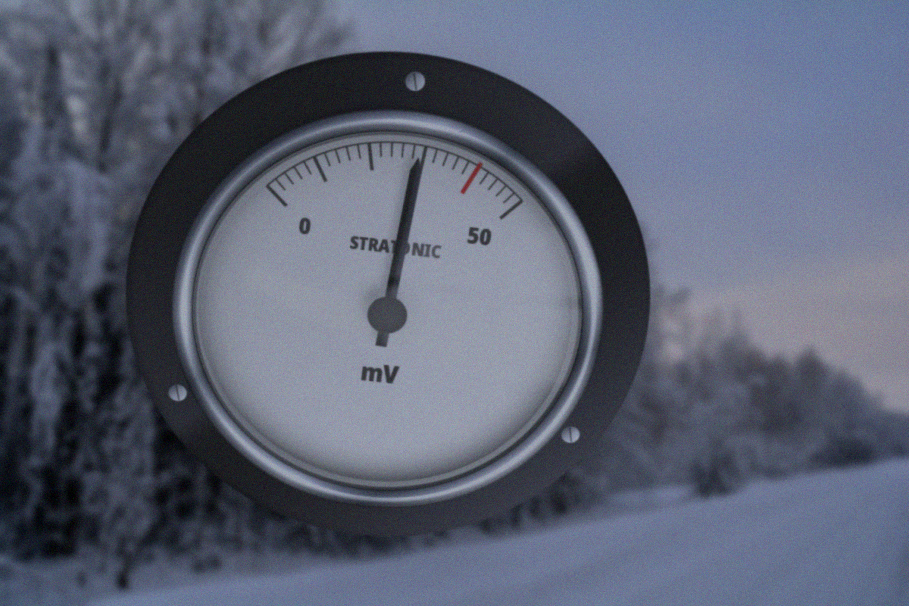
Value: 29
